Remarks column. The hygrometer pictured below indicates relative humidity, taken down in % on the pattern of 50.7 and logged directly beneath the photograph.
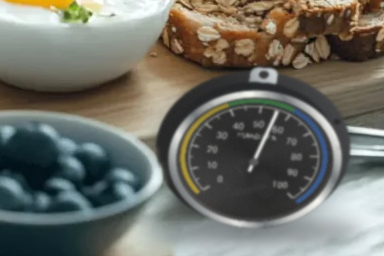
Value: 55
